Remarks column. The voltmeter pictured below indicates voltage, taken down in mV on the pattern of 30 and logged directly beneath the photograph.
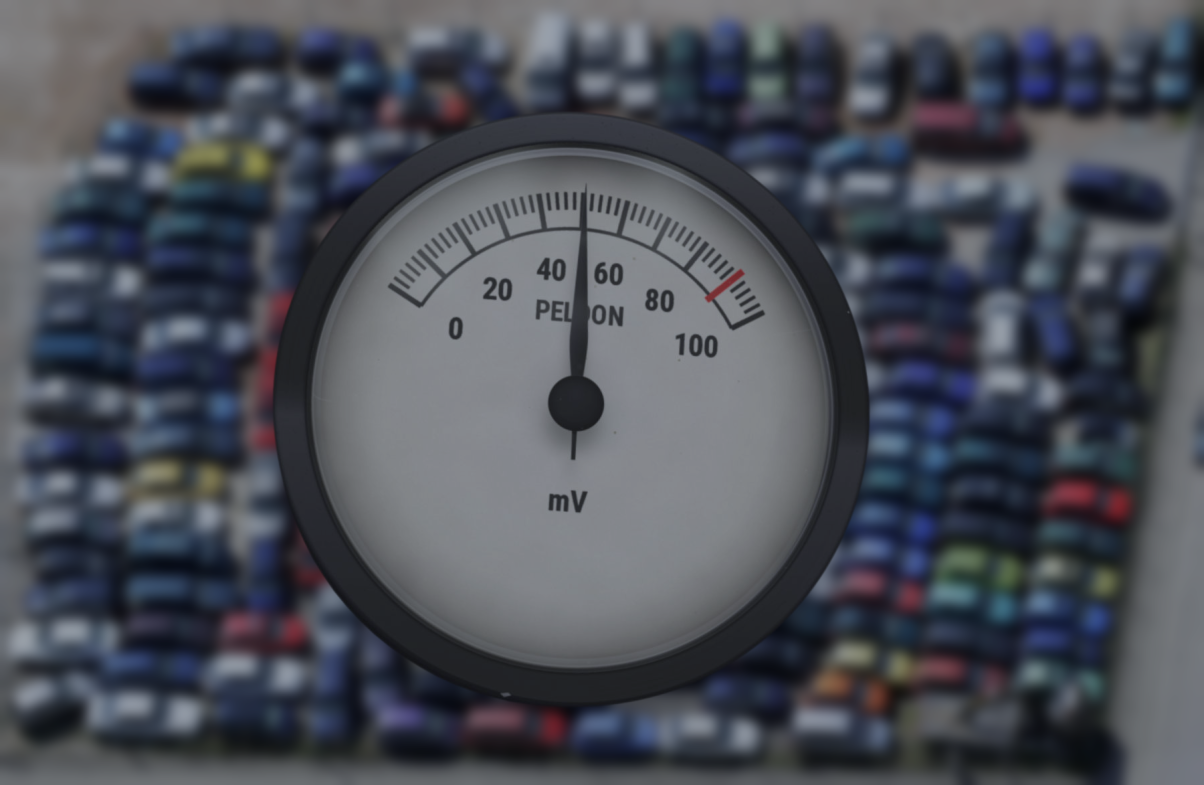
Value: 50
